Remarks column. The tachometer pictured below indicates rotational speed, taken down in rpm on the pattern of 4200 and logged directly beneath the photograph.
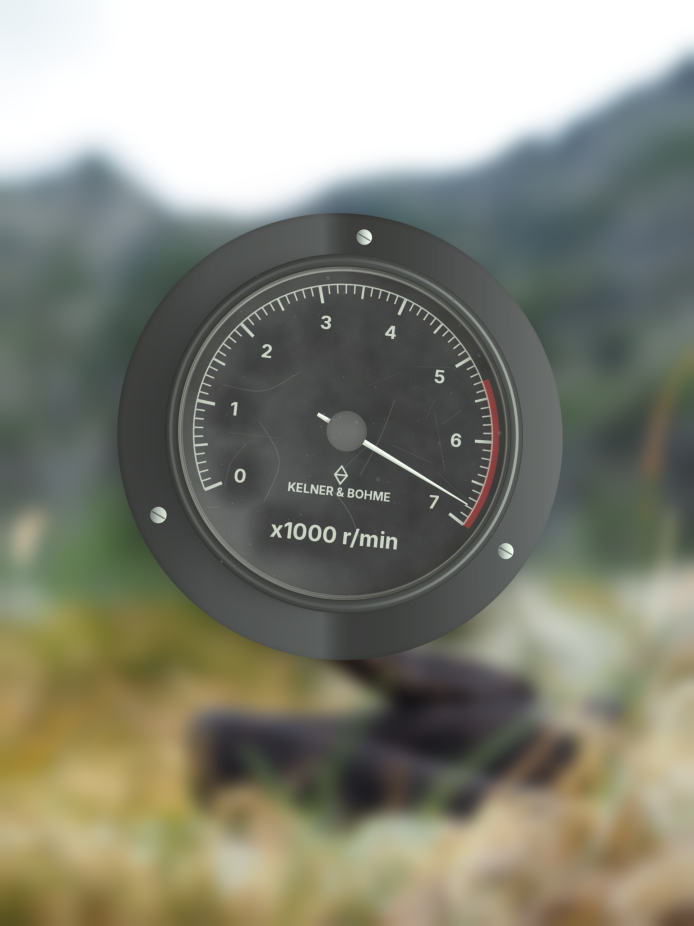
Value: 6800
